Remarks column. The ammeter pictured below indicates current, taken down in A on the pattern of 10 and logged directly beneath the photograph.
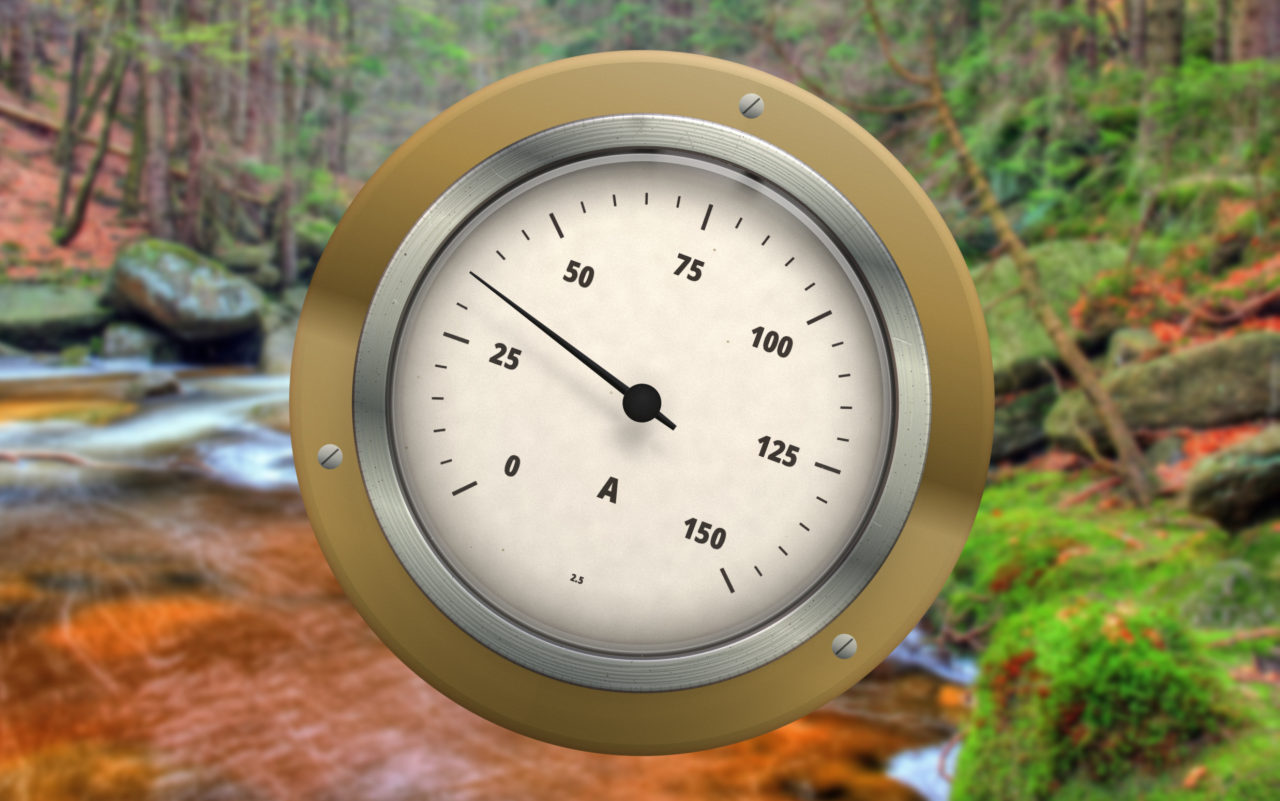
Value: 35
